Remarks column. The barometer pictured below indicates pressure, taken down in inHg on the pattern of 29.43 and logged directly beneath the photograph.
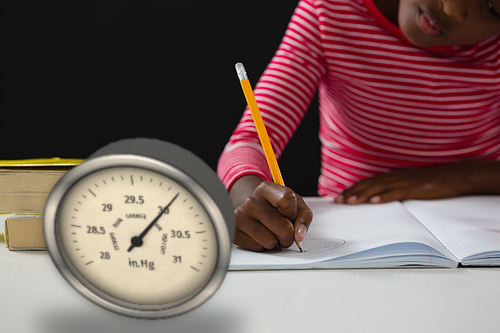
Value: 30
